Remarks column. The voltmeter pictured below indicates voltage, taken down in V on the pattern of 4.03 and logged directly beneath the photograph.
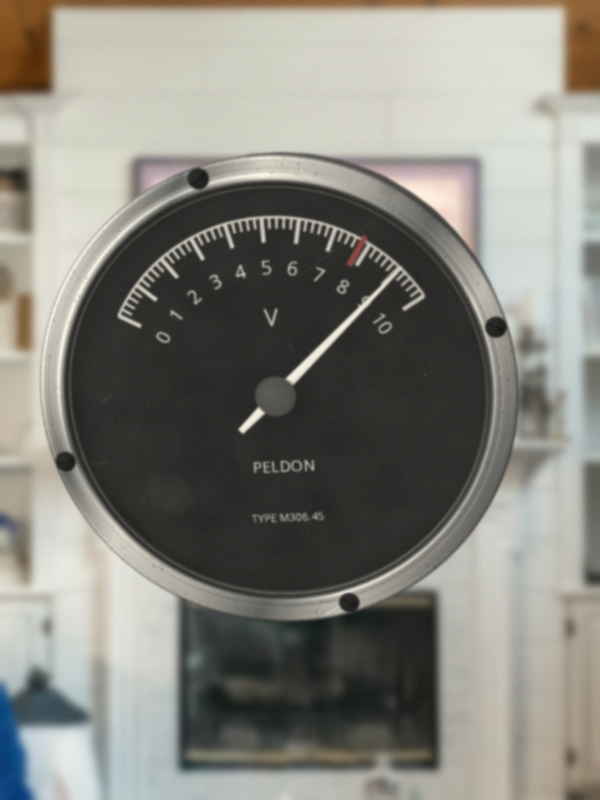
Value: 9
